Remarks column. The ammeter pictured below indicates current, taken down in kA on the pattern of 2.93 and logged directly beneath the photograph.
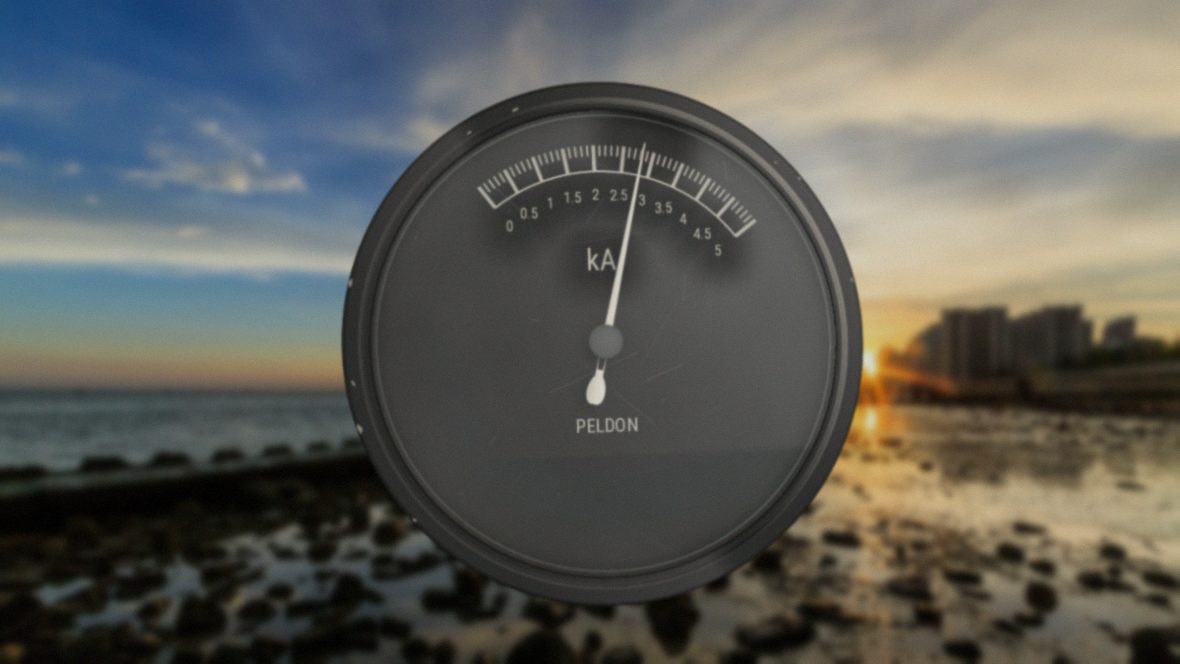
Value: 2.8
